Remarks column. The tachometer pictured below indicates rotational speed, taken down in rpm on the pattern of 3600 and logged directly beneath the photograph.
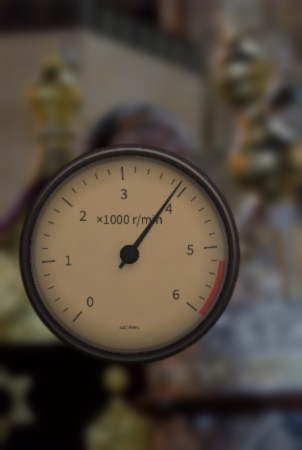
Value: 3900
